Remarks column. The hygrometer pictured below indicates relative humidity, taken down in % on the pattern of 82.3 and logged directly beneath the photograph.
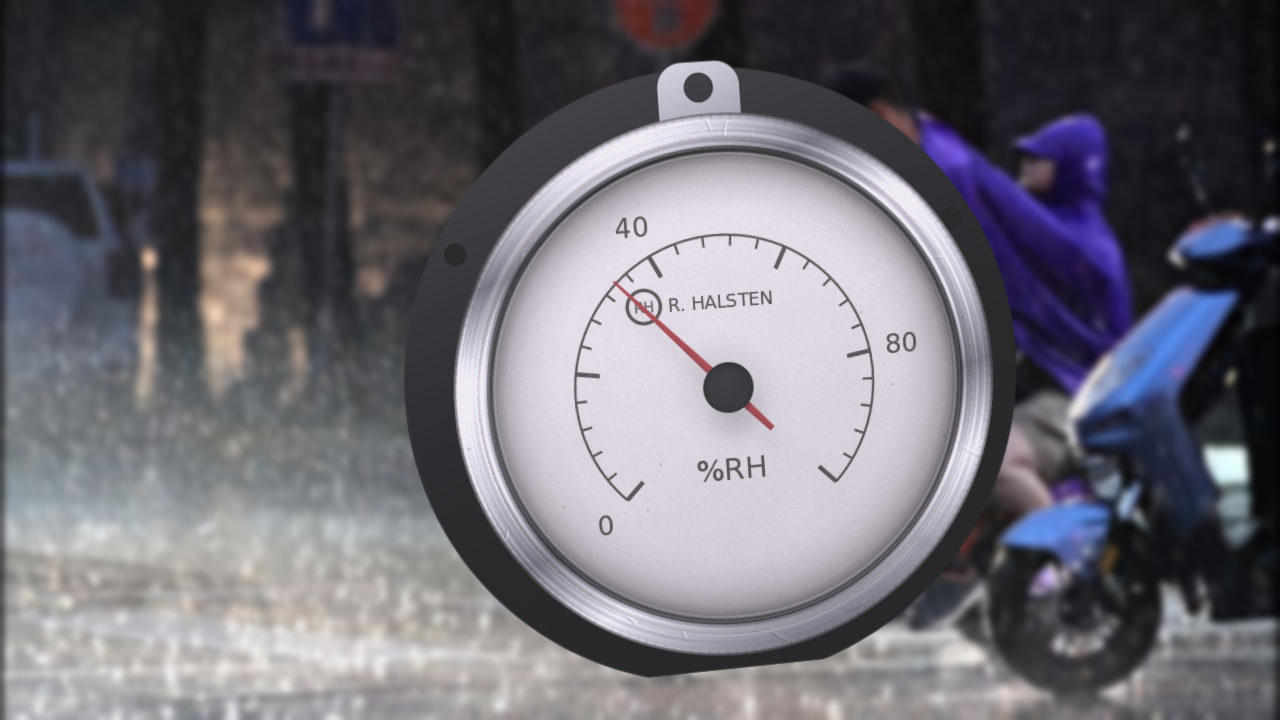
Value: 34
